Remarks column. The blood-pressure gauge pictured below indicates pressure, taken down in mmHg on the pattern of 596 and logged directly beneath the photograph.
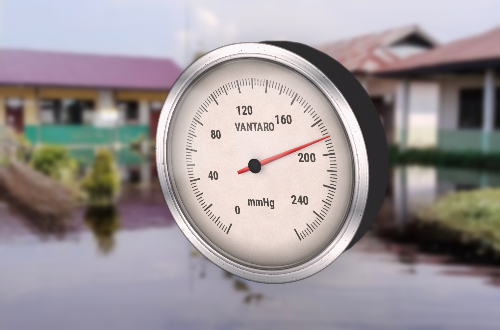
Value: 190
